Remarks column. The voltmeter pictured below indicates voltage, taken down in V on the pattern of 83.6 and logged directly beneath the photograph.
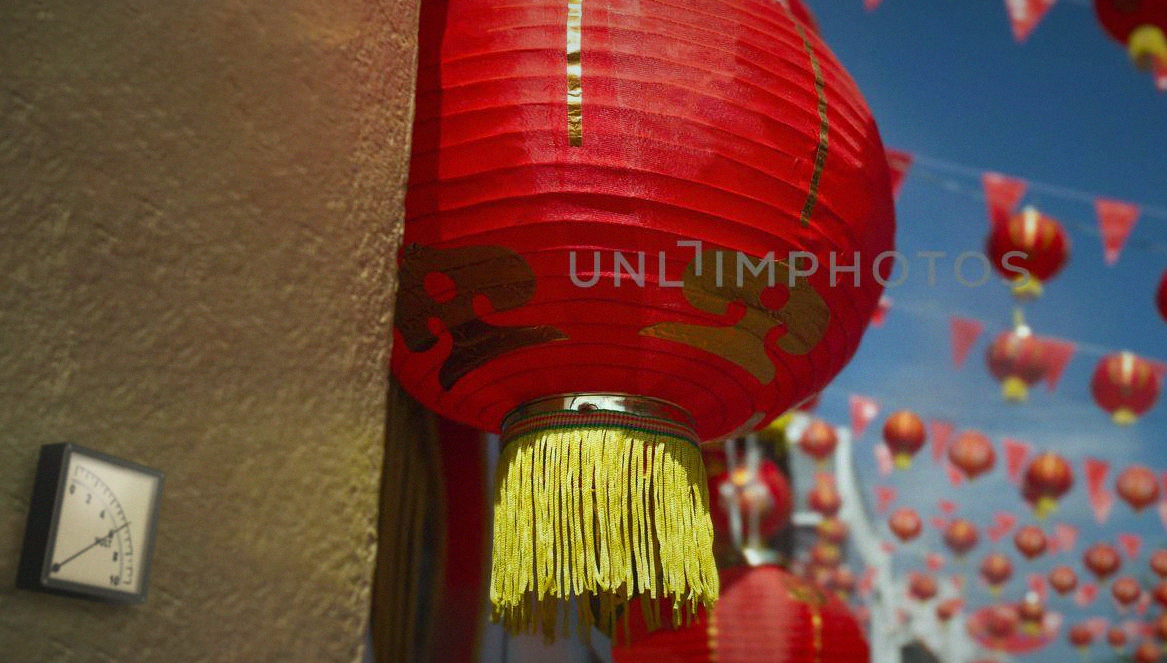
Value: 6
